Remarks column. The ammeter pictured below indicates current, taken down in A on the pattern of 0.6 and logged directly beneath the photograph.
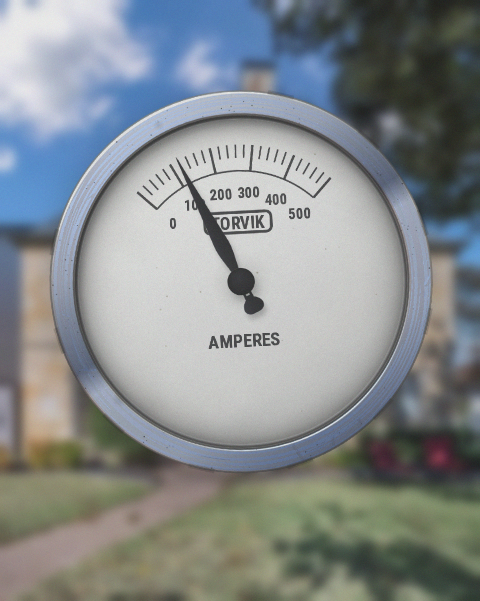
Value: 120
